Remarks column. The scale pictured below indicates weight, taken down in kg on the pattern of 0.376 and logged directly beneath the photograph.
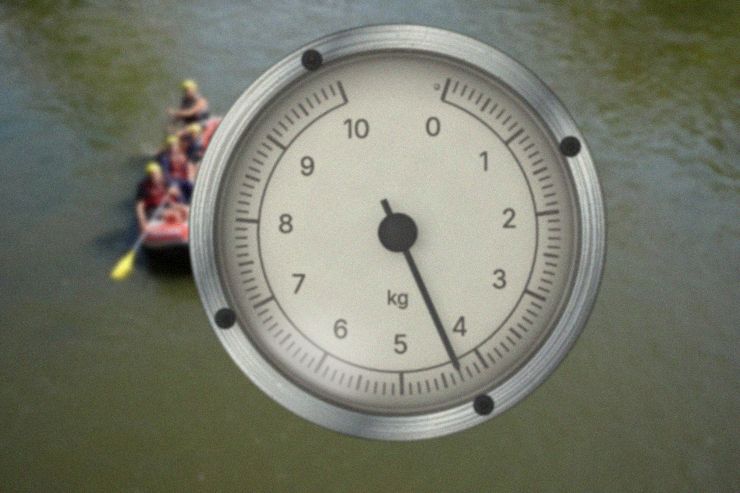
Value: 4.3
